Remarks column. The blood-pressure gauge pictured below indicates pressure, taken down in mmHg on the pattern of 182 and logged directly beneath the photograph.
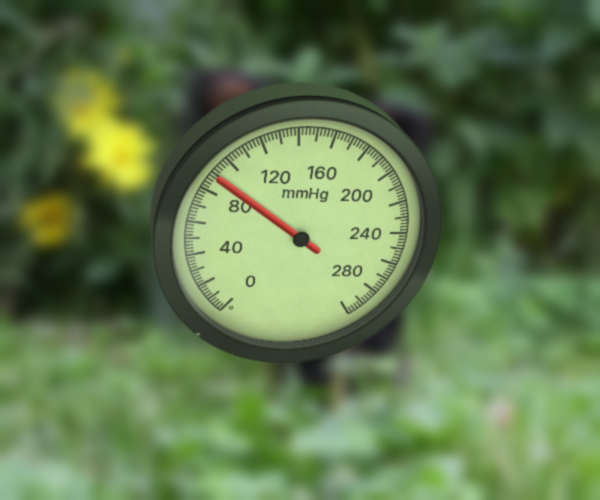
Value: 90
